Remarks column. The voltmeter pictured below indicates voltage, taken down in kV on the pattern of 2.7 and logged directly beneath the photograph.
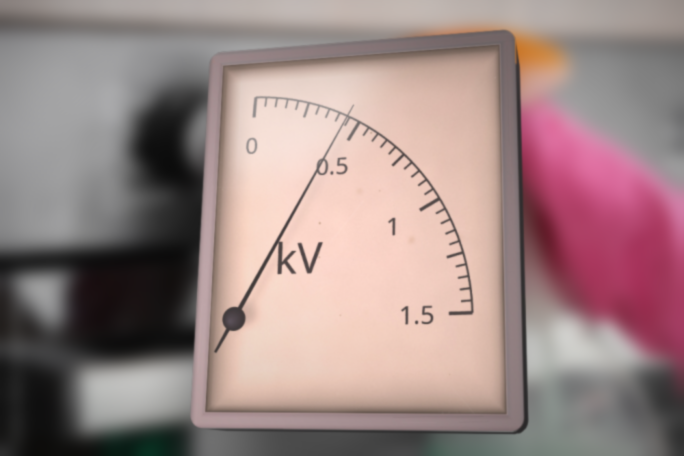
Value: 0.45
